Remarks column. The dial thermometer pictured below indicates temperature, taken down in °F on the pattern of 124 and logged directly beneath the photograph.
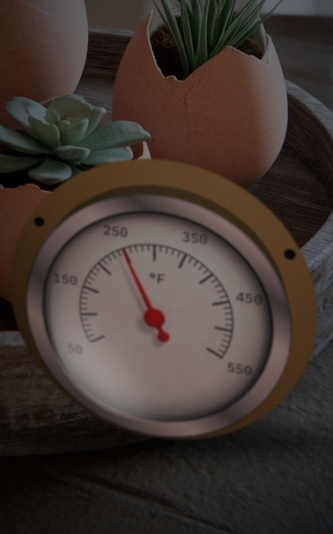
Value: 250
